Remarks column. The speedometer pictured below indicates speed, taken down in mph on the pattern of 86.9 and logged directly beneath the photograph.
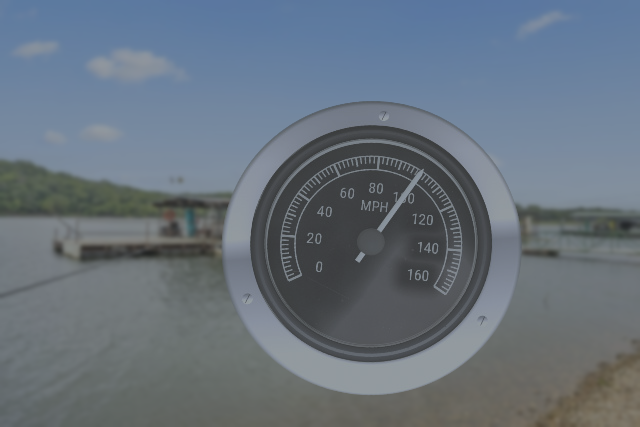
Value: 100
